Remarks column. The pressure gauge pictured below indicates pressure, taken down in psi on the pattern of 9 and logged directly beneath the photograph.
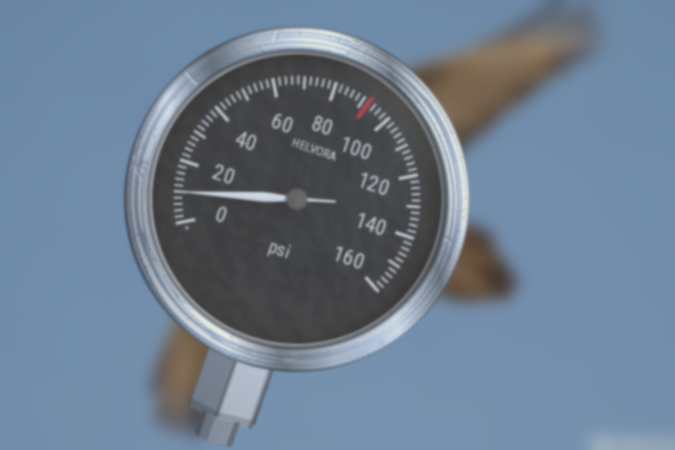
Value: 10
